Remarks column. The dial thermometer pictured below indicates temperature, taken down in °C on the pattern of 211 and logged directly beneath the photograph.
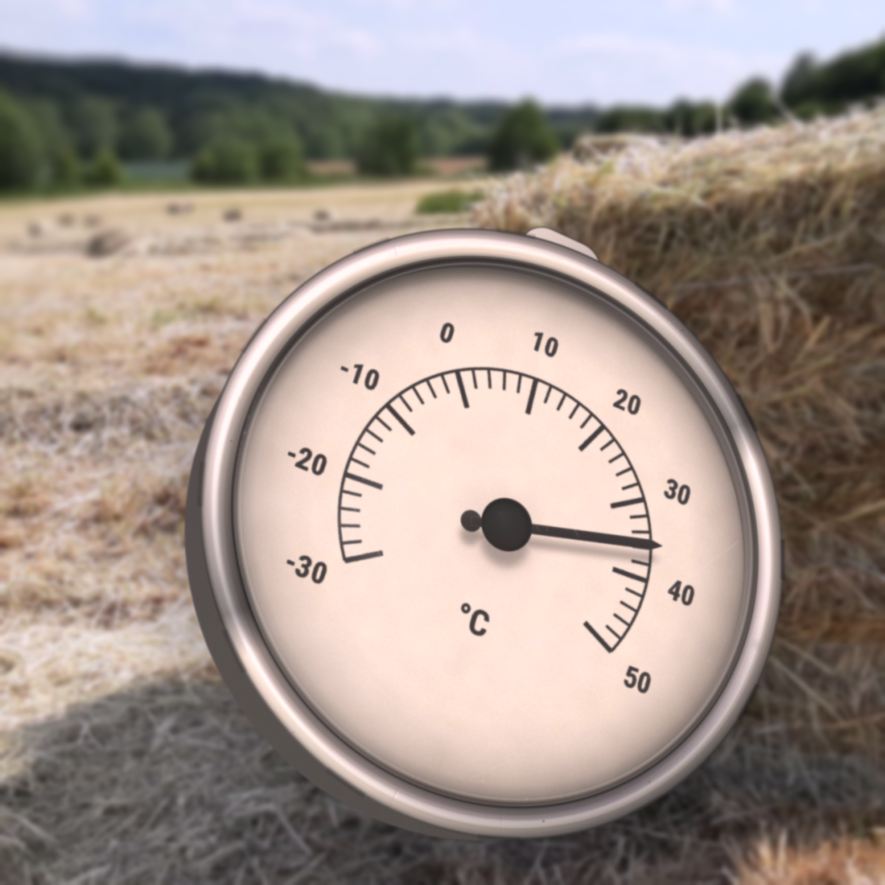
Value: 36
